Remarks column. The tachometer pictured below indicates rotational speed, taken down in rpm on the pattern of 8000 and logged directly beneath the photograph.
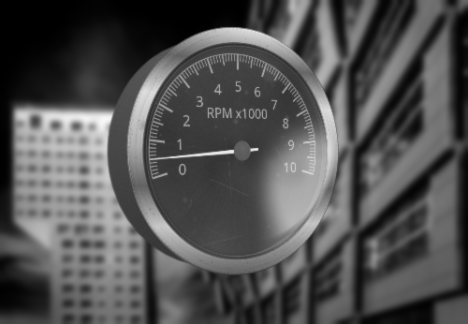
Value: 500
